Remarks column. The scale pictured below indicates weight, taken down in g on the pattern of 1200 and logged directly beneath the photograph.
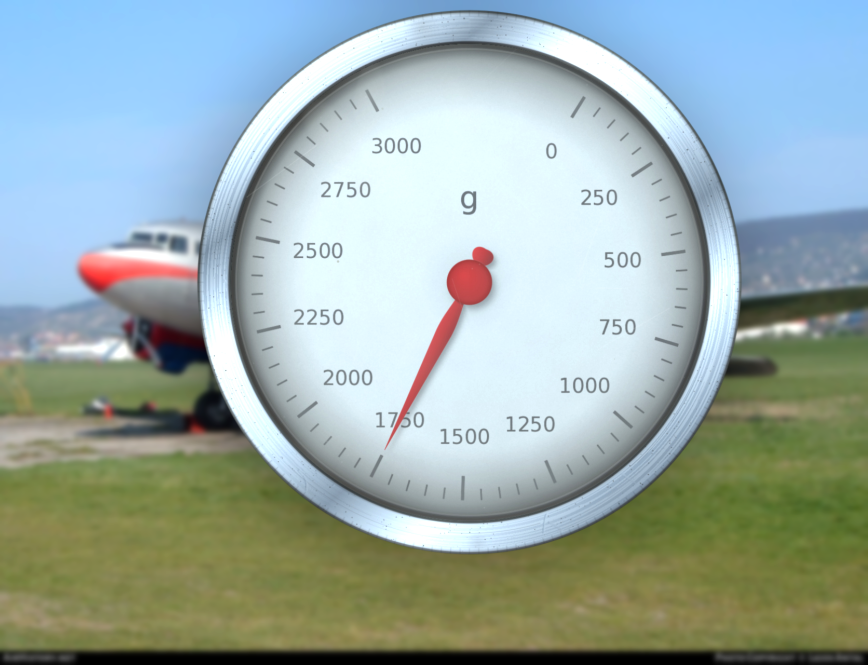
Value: 1750
